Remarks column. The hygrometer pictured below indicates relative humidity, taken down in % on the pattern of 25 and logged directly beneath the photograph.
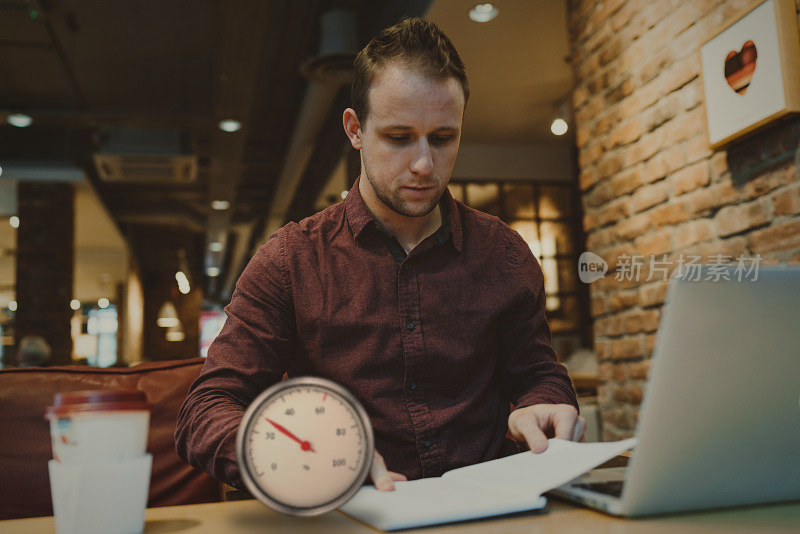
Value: 28
